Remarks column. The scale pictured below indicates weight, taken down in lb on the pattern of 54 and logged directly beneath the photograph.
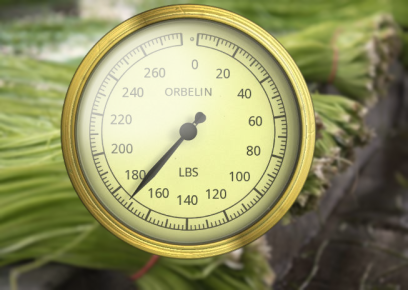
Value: 172
